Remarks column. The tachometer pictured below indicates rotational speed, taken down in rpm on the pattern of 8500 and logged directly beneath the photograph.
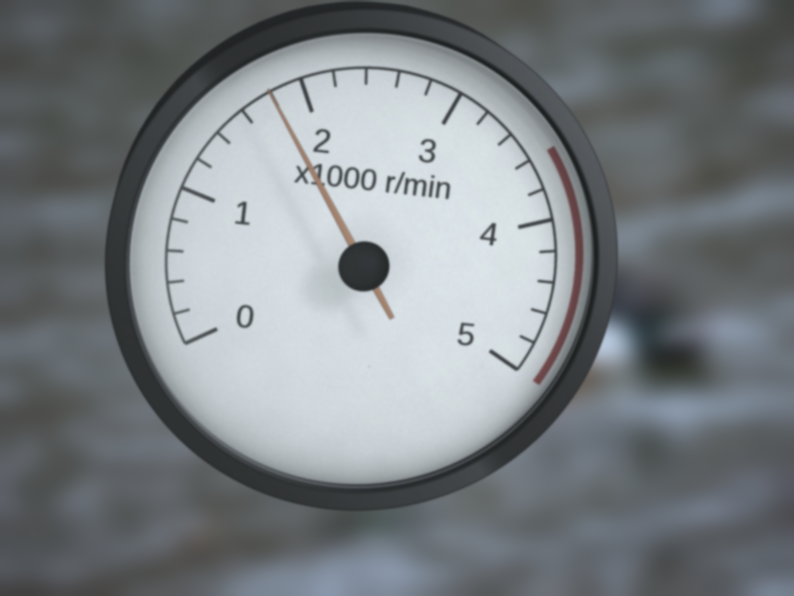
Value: 1800
